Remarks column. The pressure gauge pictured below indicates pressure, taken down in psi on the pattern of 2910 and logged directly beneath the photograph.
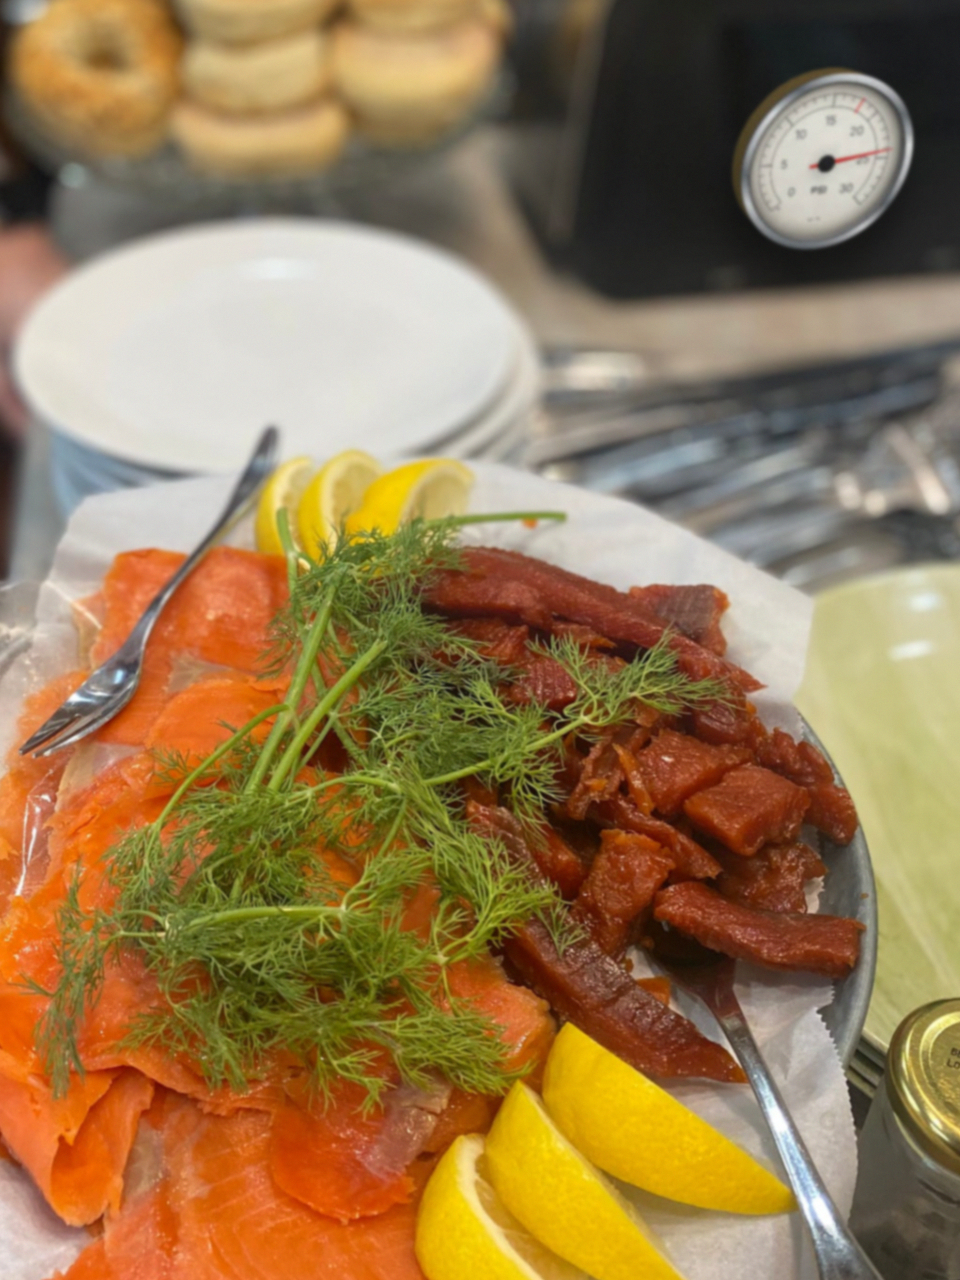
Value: 24
